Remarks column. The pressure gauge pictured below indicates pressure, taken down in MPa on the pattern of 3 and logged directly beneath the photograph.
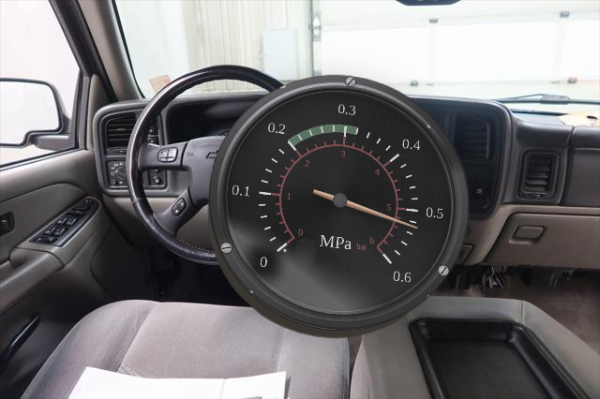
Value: 0.53
